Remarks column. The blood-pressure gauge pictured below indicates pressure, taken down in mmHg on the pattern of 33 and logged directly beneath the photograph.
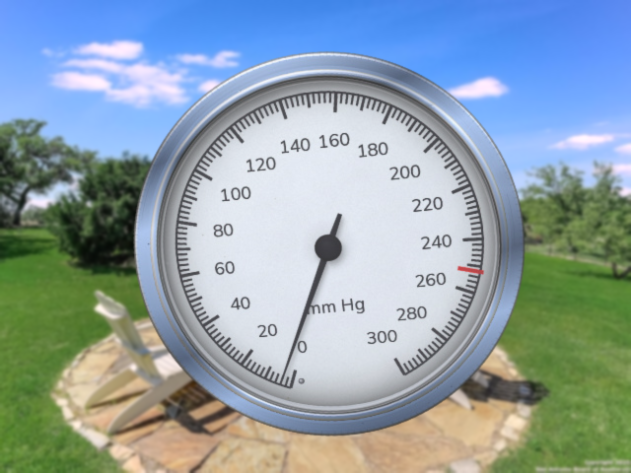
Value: 4
